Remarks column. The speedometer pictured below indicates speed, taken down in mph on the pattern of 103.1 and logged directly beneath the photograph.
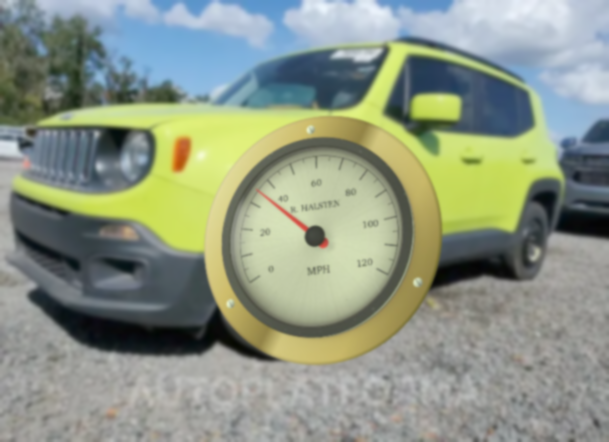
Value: 35
